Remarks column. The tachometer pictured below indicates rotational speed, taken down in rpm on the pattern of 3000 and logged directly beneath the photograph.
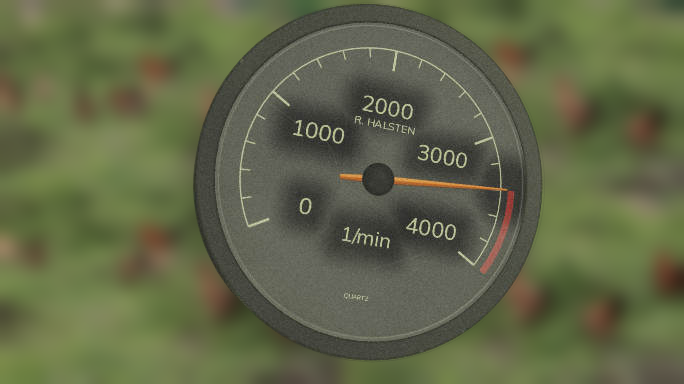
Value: 3400
